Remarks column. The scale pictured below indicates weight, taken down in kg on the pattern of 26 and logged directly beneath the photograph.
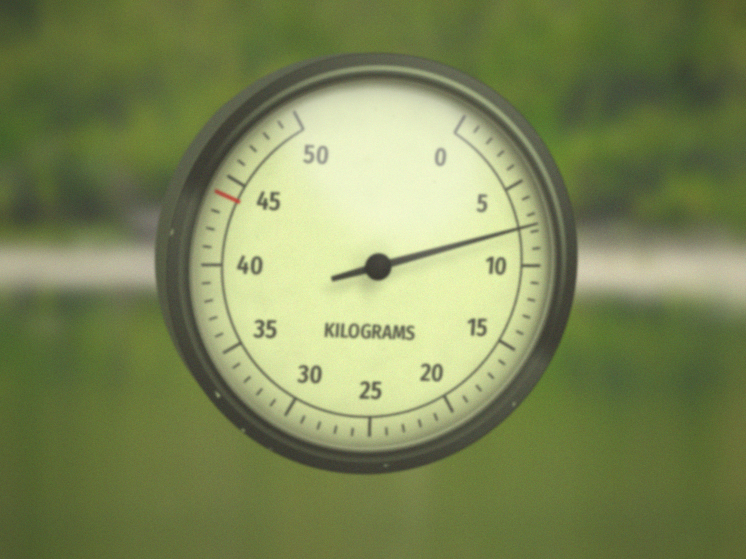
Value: 7.5
